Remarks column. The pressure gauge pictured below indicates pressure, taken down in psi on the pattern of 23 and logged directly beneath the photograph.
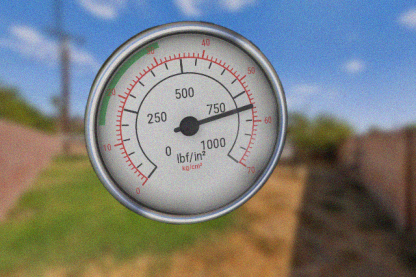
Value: 800
